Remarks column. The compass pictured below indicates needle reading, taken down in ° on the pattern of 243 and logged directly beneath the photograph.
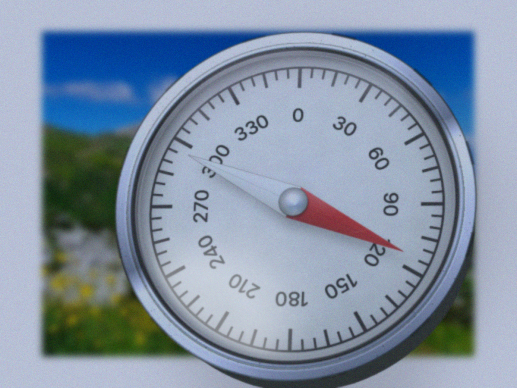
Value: 115
